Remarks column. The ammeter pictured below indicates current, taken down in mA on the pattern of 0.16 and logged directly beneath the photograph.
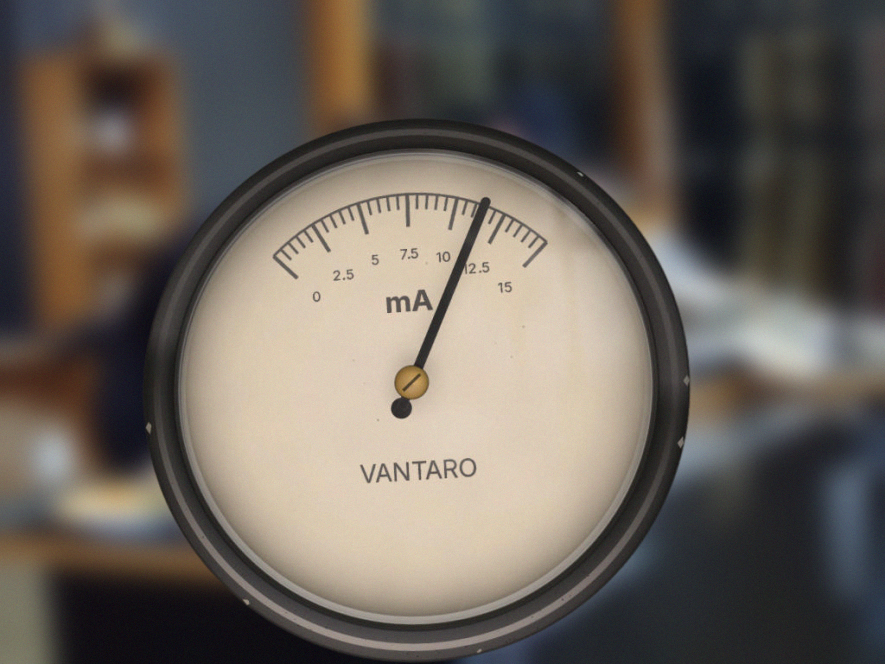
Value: 11.5
